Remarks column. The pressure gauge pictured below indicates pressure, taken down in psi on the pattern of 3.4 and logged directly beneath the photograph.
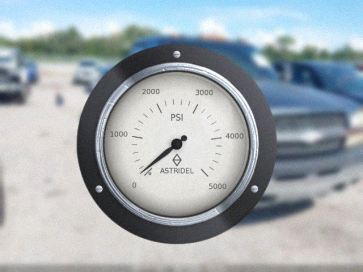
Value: 100
